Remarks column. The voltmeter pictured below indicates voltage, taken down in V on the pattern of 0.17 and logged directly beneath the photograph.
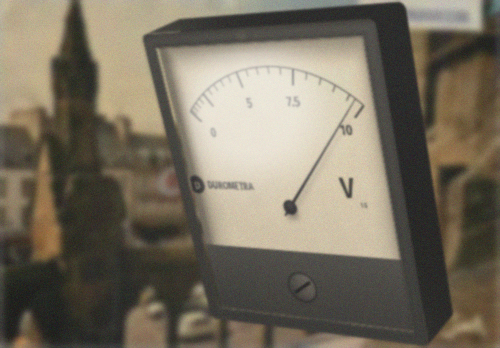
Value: 9.75
